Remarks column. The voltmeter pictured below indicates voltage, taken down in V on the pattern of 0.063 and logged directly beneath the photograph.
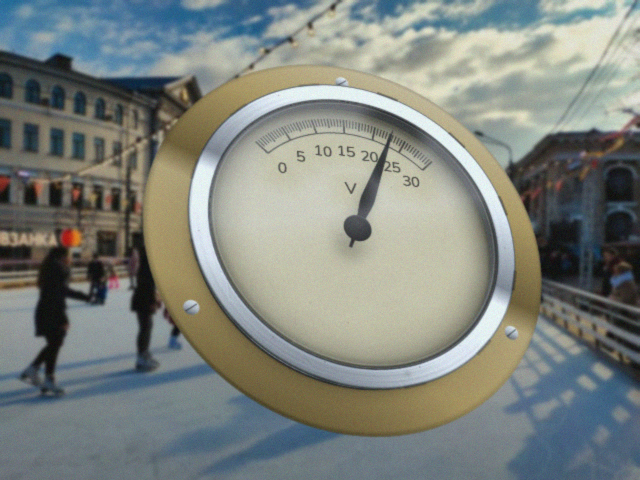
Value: 22.5
